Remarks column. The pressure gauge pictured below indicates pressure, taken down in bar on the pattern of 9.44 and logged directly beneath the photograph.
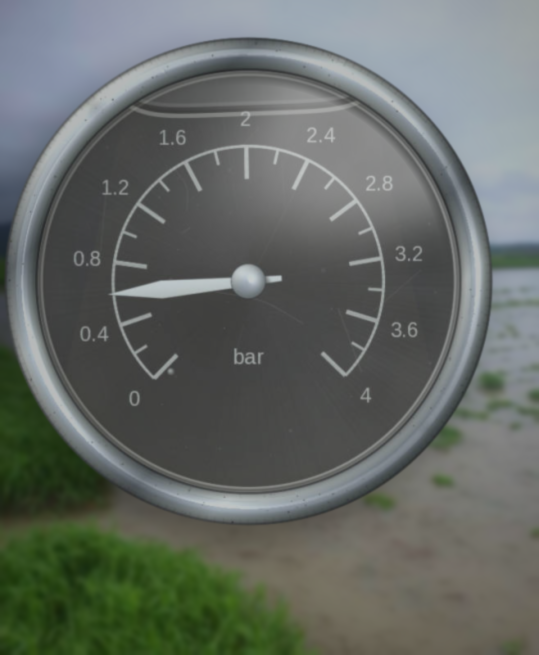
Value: 0.6
